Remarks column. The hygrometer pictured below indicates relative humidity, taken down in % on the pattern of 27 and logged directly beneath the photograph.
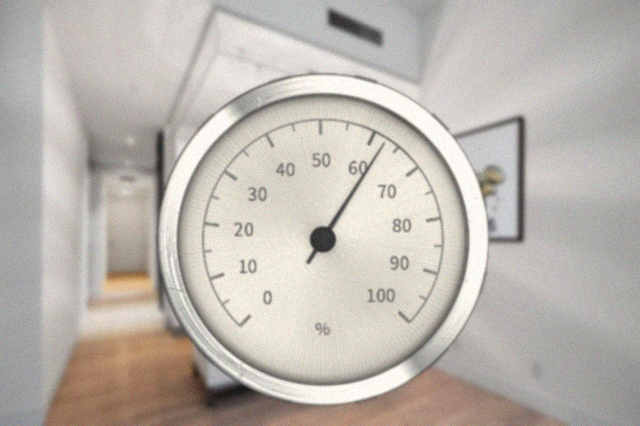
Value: 62.5
